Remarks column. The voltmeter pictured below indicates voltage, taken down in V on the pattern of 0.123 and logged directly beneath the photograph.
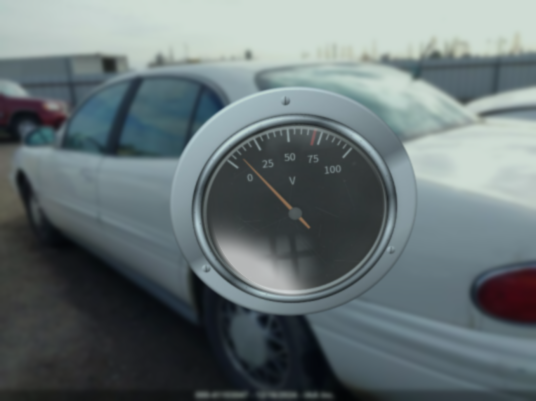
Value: 10
